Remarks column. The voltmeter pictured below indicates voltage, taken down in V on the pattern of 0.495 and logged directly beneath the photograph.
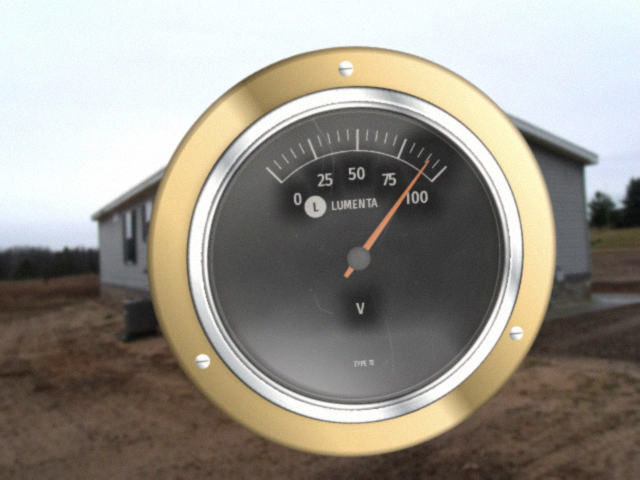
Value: 90
